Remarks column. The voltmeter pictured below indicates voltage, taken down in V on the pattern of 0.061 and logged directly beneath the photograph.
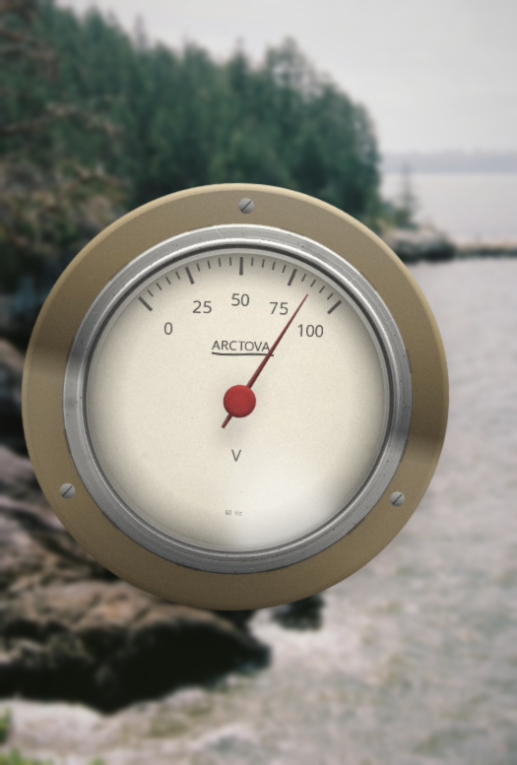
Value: 85
